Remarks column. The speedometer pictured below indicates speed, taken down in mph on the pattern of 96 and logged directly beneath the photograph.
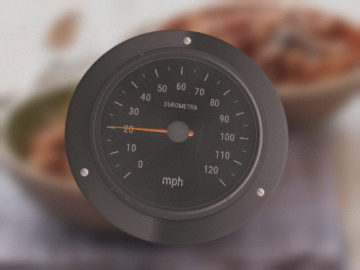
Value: 20
